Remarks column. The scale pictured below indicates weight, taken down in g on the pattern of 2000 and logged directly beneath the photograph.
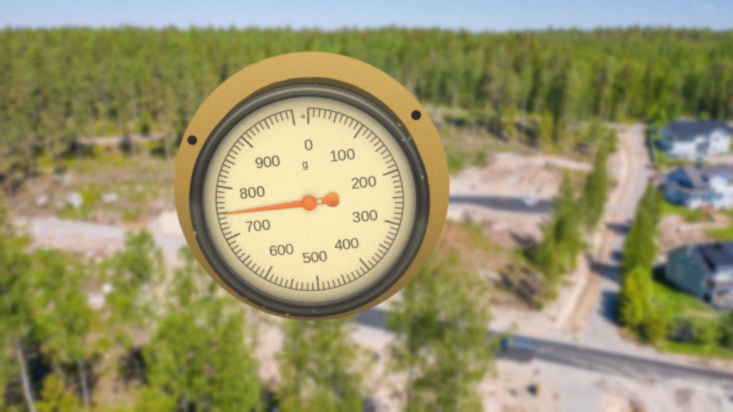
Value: 750
